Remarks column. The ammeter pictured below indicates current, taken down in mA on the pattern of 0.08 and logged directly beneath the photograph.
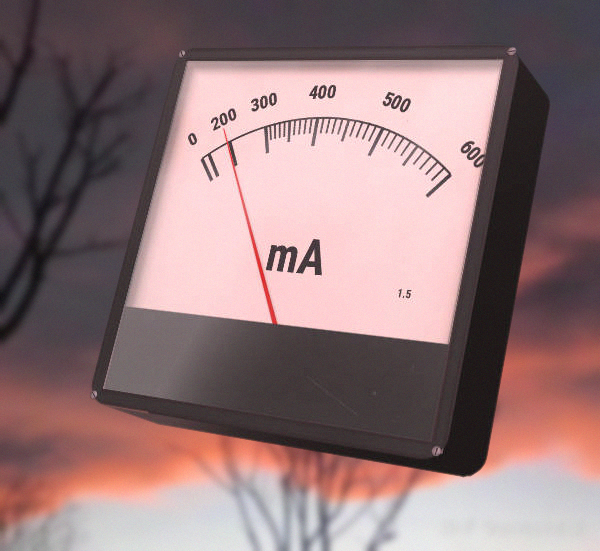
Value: 200
